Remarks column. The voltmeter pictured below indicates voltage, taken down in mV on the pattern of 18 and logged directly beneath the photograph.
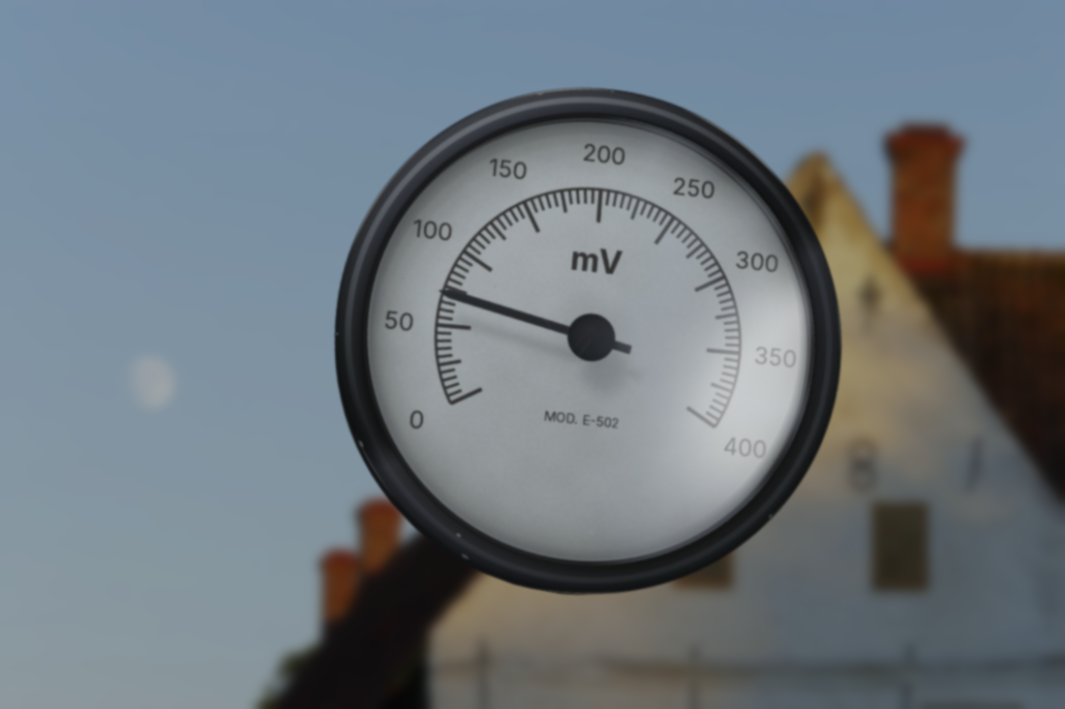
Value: 70
